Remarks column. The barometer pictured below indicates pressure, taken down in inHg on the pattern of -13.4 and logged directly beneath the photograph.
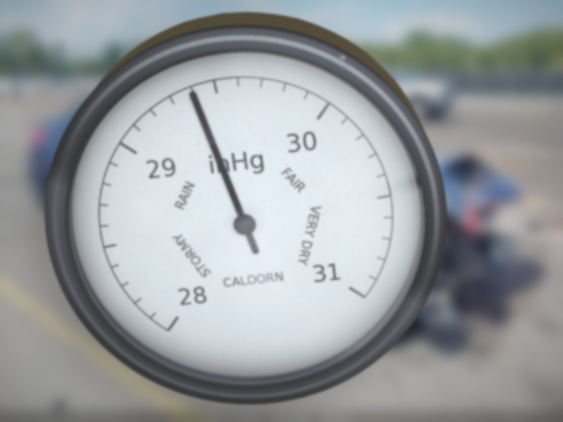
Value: 29.4
